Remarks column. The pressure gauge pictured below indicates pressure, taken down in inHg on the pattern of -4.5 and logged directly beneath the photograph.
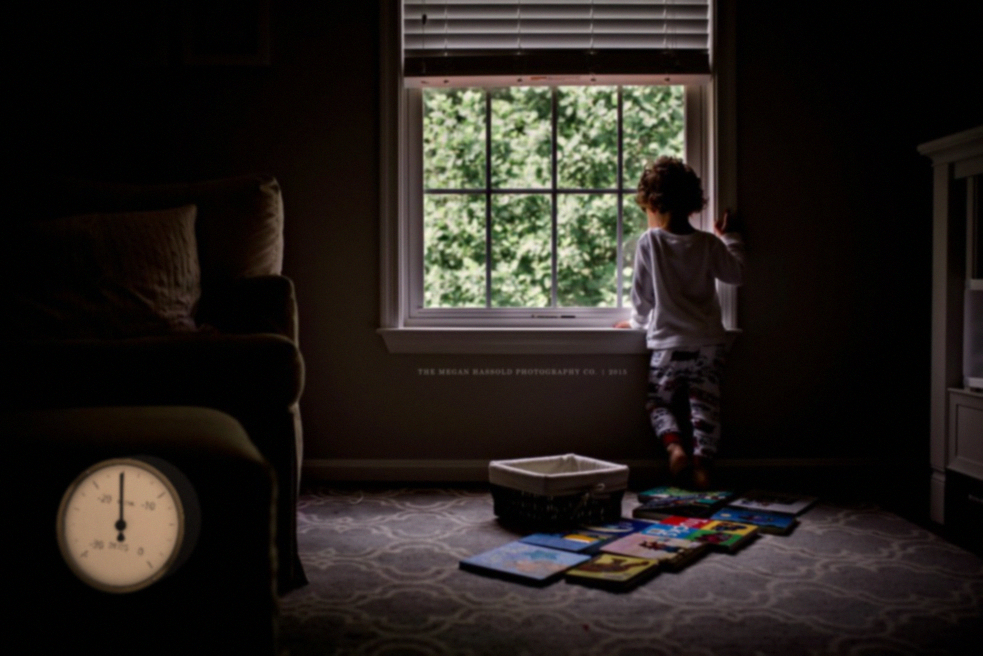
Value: -16
